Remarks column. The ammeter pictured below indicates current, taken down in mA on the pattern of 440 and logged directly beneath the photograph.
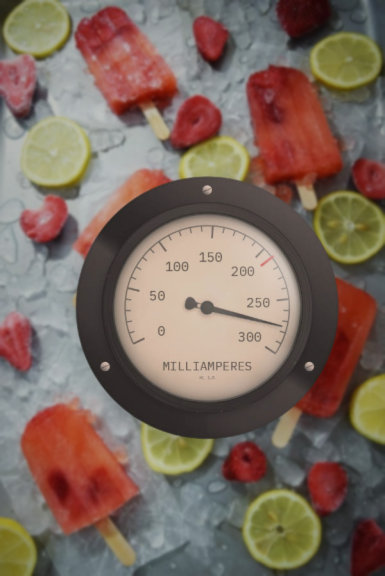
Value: 275
